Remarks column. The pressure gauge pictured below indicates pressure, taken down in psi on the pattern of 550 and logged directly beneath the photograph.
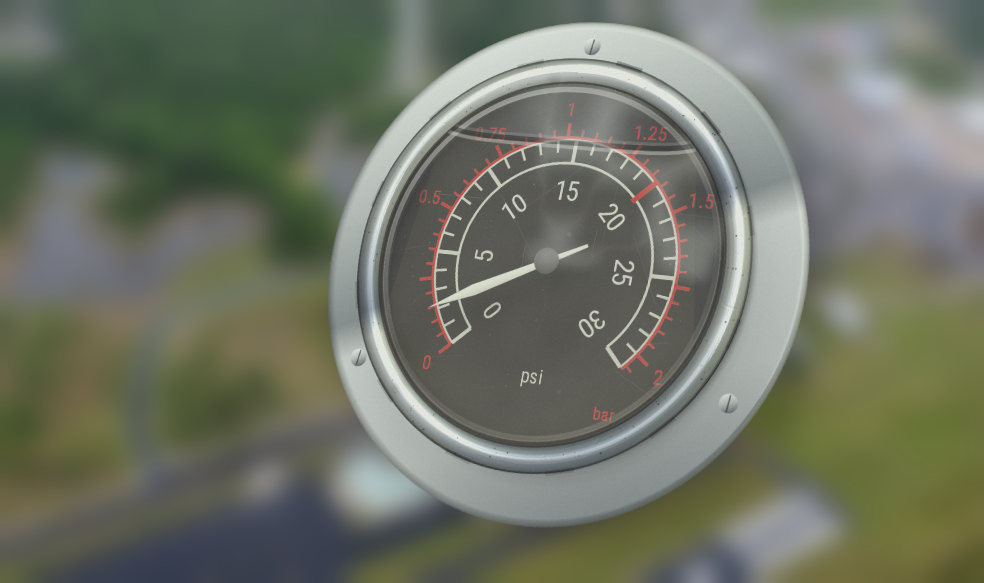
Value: 2
